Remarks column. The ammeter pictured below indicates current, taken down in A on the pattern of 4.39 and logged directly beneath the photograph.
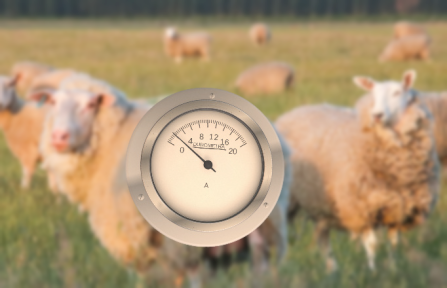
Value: 2
